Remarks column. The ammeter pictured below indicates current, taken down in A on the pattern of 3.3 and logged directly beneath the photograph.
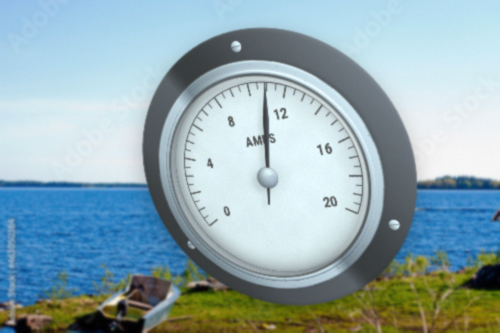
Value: 11
